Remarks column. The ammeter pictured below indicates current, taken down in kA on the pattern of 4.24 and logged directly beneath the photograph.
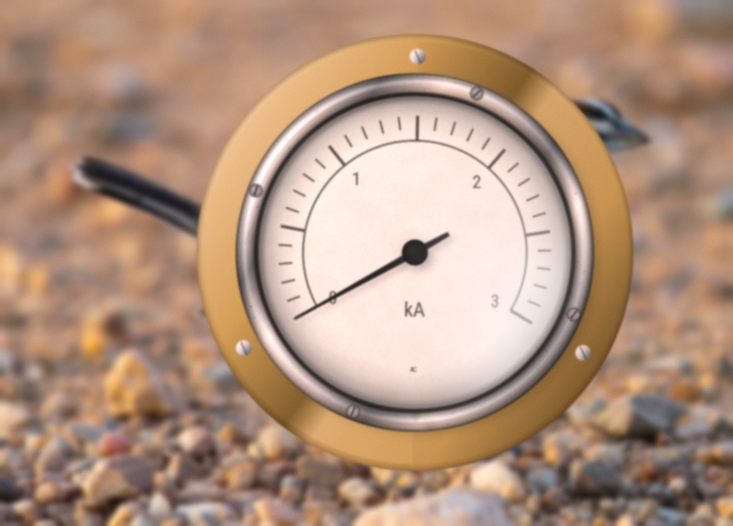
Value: 0
